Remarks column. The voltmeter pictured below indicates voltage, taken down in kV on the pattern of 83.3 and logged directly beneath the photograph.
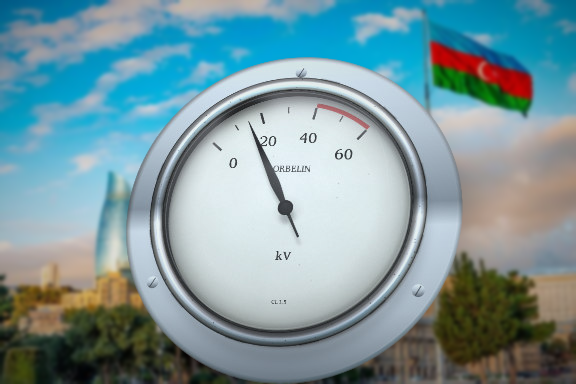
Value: 15
